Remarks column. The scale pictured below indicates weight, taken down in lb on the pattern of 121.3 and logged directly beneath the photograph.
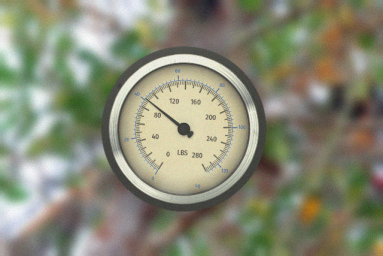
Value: 90
